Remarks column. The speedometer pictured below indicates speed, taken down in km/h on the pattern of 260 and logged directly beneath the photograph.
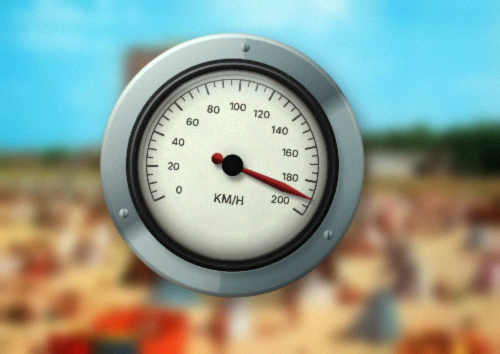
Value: 190
